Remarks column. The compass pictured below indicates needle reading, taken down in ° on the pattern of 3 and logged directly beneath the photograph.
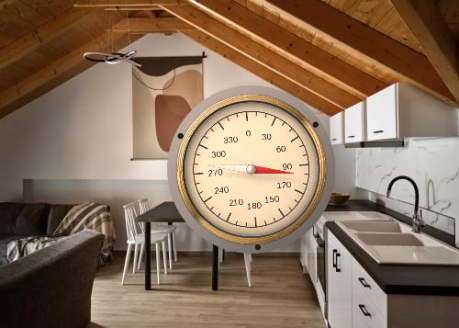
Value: 100
